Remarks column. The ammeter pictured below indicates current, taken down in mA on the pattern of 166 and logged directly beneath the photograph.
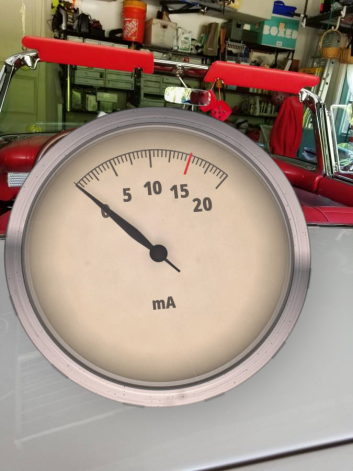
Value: 0
